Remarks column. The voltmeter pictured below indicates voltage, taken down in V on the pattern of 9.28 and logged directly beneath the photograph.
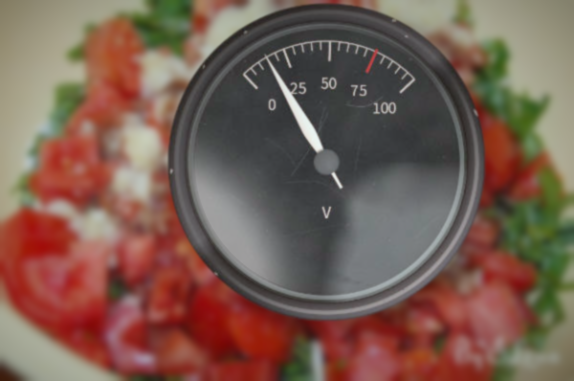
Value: 15
